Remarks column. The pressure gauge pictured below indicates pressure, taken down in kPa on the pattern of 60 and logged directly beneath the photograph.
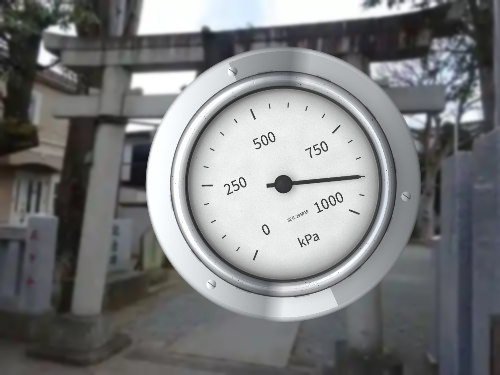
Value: 900
